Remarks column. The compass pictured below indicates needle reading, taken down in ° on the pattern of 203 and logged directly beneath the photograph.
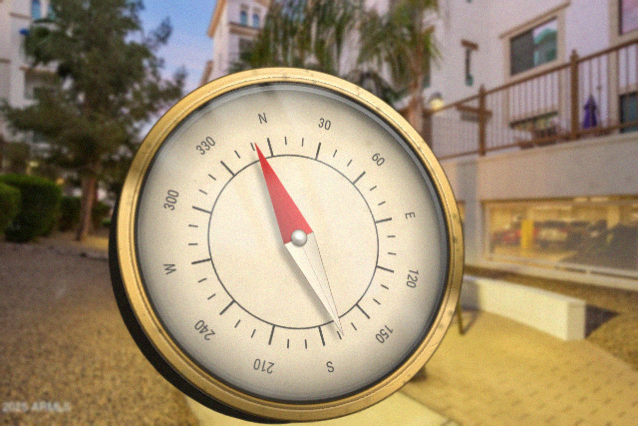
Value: 350
